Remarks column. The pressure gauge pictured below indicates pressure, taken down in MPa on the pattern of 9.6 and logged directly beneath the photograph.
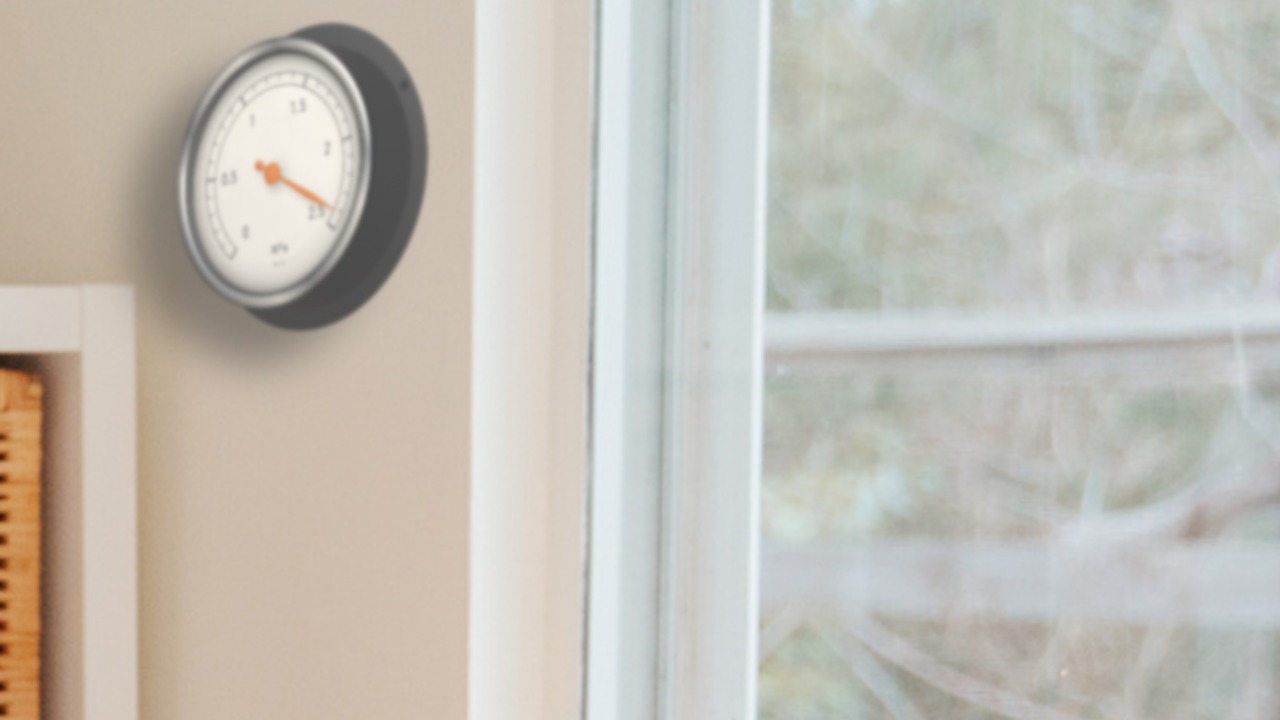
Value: 2.4
